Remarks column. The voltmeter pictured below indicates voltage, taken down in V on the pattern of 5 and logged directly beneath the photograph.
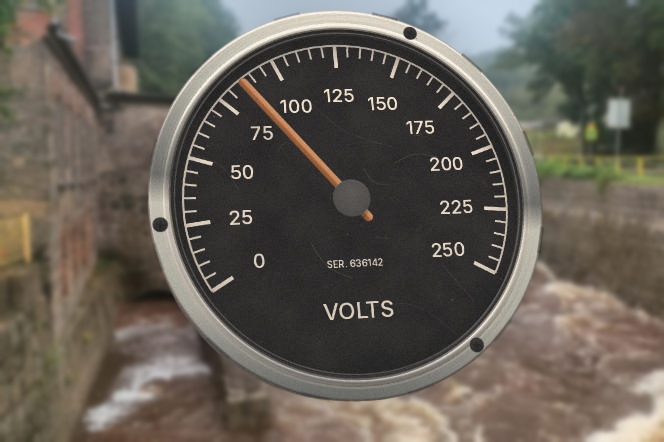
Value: 85
